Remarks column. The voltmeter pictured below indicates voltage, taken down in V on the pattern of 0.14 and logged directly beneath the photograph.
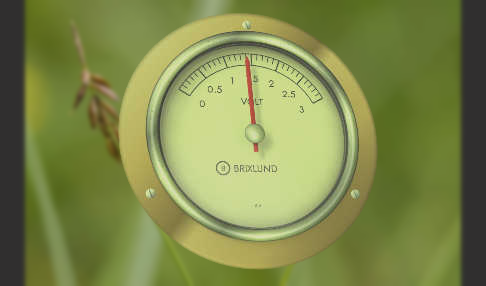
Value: 1.4
